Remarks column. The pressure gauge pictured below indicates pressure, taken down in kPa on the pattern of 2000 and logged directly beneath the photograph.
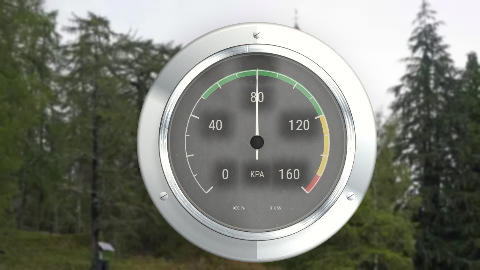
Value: 80
